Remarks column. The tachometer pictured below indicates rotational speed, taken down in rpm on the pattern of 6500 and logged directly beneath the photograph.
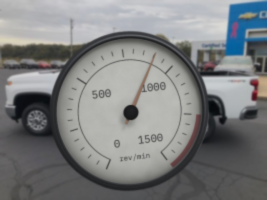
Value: 900
